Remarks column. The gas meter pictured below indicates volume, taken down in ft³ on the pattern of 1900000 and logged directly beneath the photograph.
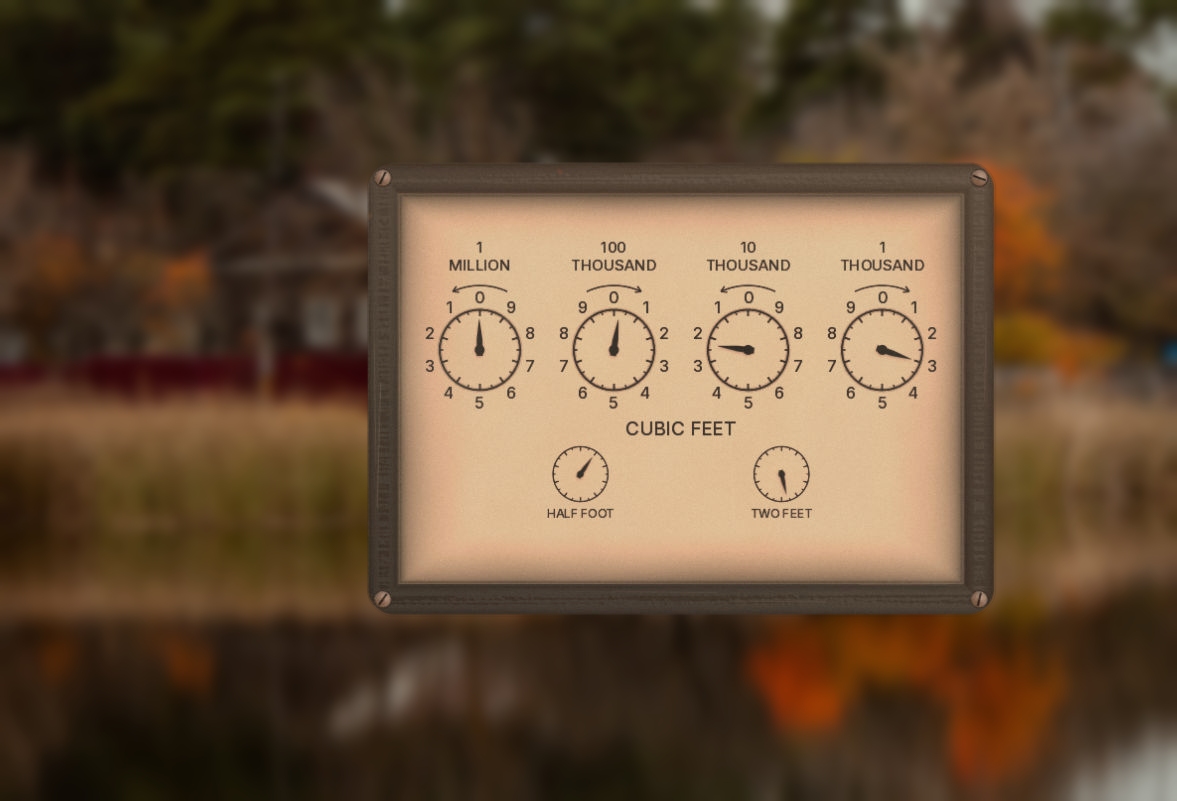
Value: 2300
